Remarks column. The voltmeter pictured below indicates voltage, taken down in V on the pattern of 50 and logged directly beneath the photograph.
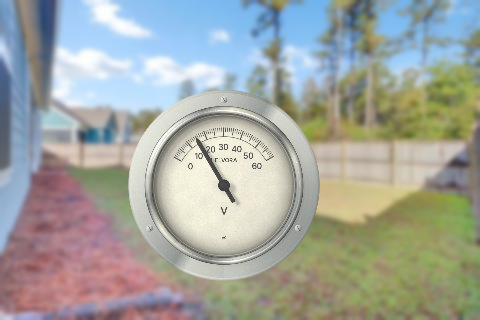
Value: 15
